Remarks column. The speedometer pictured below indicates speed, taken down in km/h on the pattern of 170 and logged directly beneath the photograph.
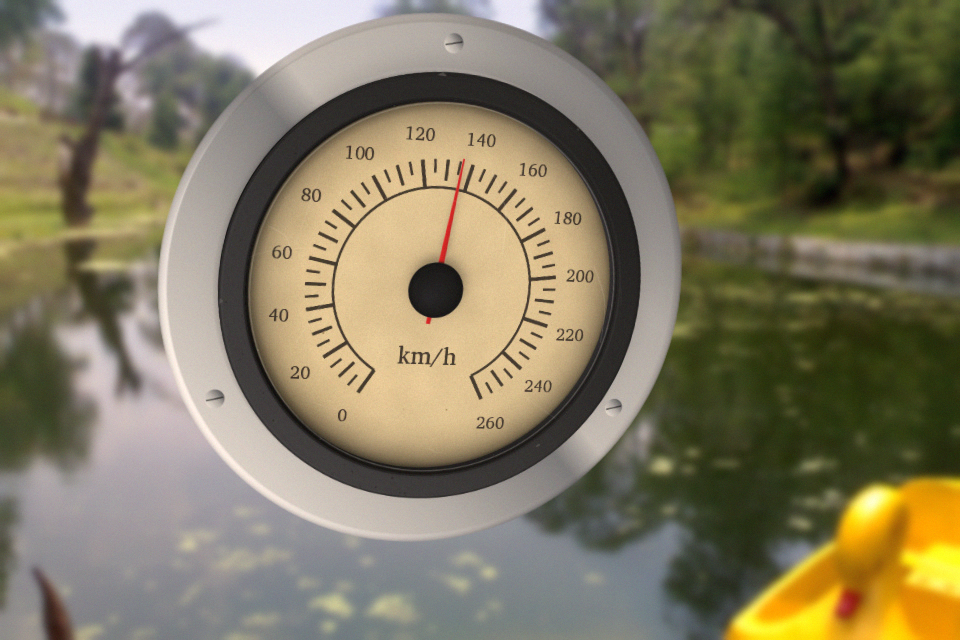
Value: 135
